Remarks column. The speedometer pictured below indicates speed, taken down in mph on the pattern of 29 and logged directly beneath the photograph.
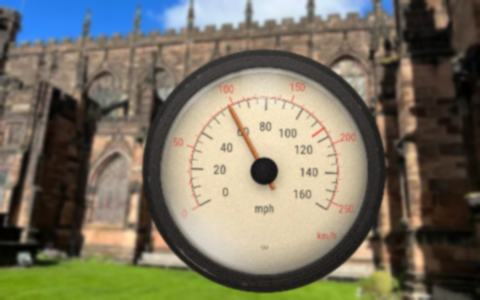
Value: 60
